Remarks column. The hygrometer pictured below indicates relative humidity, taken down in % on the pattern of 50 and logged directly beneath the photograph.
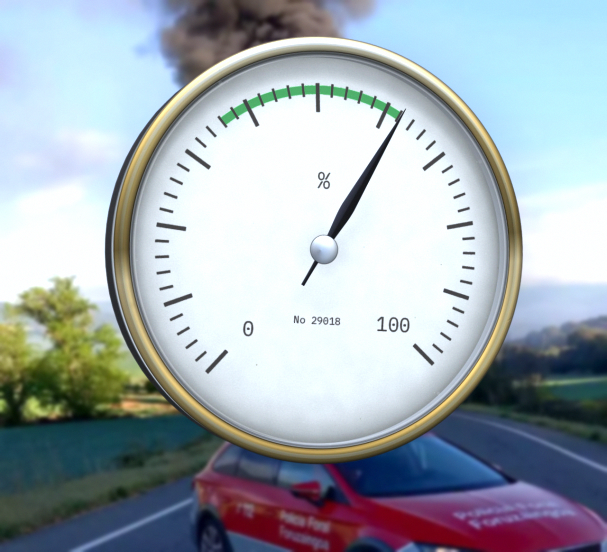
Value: 62
